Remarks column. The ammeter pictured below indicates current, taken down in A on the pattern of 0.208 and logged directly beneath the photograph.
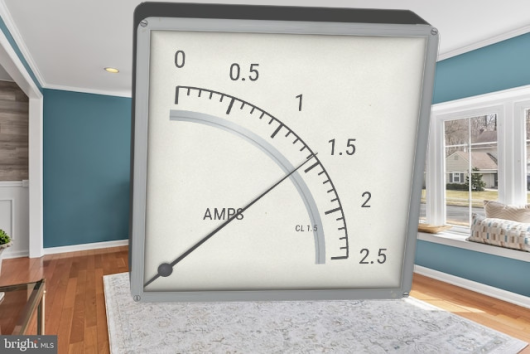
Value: 1.4
